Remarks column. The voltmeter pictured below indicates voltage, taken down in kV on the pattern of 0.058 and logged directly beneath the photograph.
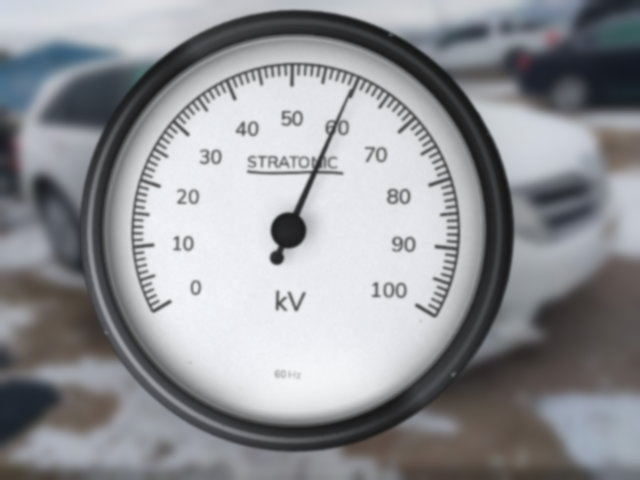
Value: 60
